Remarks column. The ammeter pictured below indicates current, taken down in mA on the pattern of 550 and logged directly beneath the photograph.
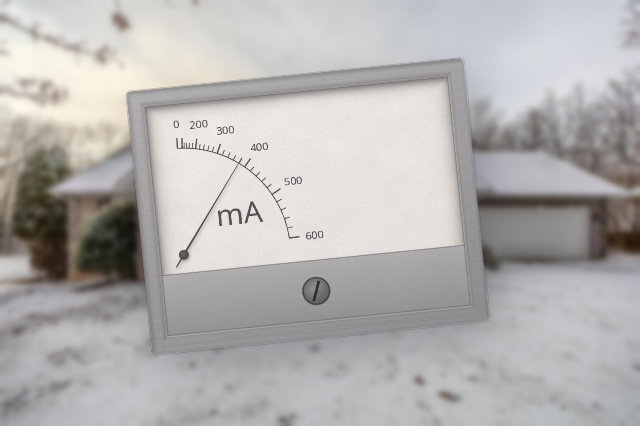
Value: 380
